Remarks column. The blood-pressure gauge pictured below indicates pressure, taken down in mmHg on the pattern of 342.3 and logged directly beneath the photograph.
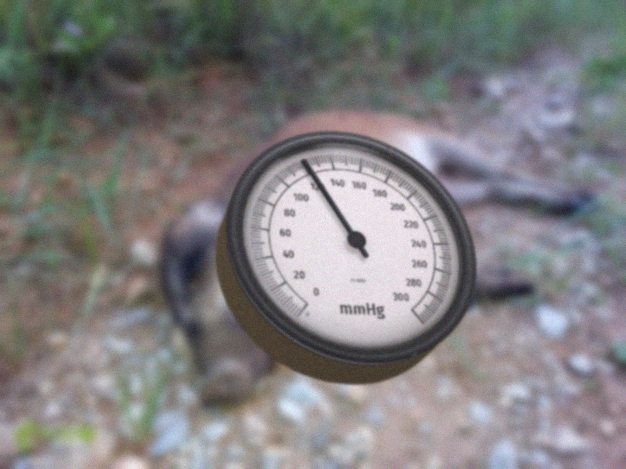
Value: 120
